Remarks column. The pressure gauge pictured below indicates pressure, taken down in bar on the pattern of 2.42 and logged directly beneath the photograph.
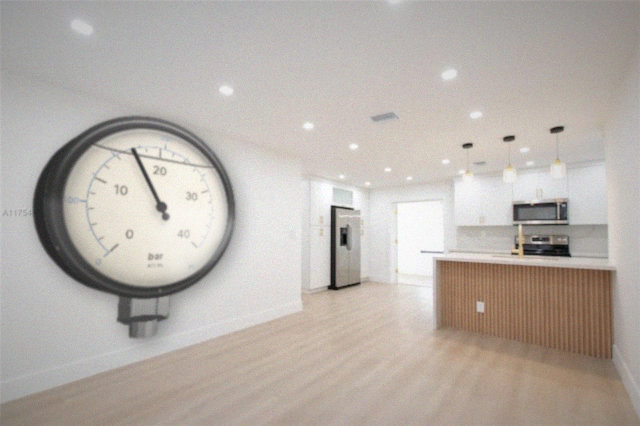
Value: 16
